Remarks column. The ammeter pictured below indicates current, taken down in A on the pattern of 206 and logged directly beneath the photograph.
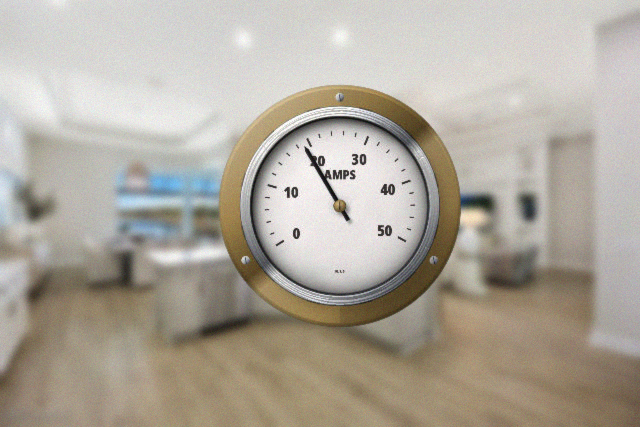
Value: 19
